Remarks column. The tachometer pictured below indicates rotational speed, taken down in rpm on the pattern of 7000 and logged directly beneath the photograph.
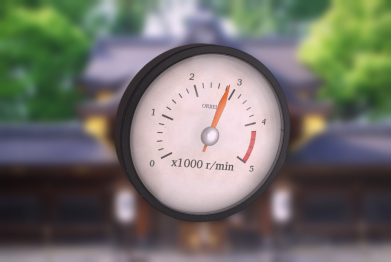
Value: 2800
